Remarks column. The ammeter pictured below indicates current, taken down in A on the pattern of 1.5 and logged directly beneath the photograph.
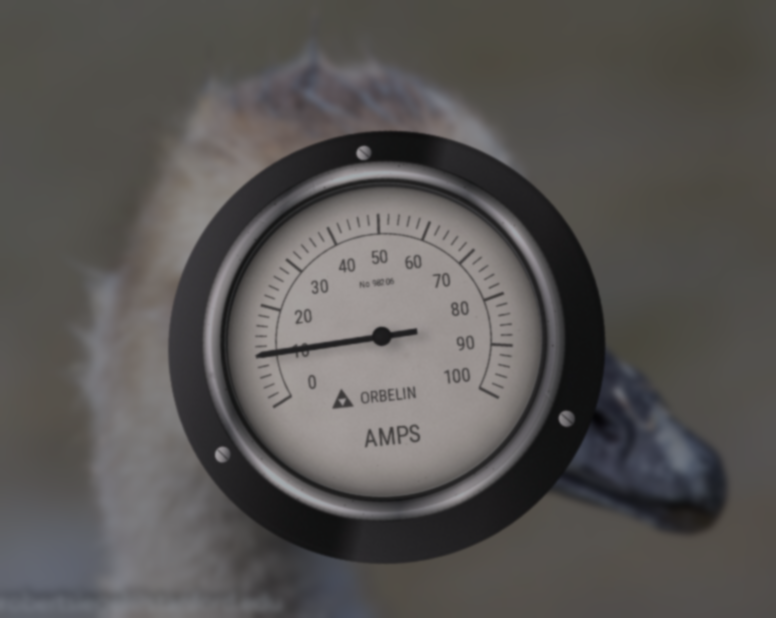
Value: 10
